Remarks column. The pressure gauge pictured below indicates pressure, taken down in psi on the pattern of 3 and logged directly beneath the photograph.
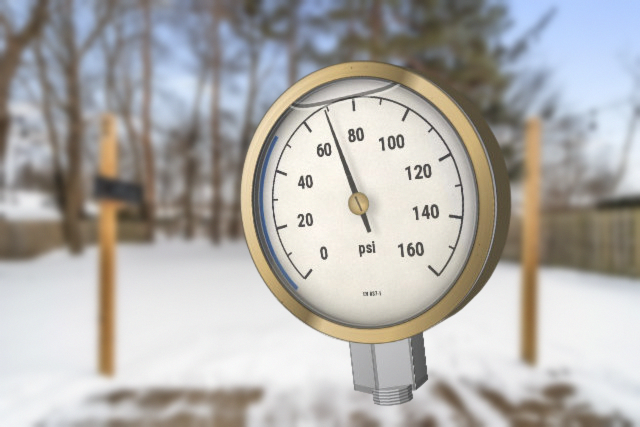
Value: 70
